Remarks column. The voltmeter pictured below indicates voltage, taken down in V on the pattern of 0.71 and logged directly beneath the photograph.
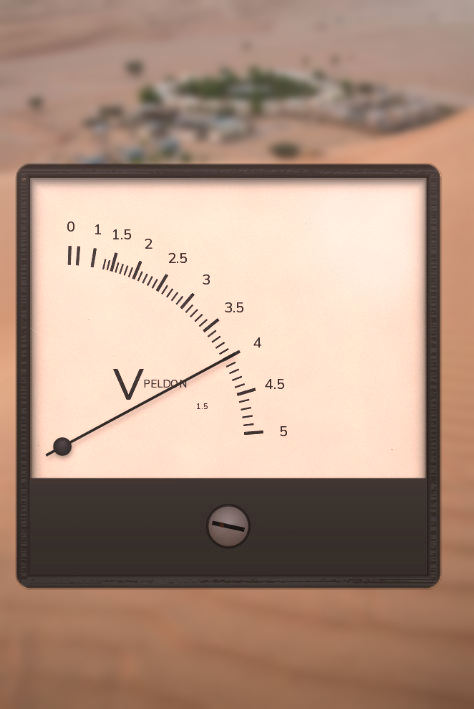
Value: 4
